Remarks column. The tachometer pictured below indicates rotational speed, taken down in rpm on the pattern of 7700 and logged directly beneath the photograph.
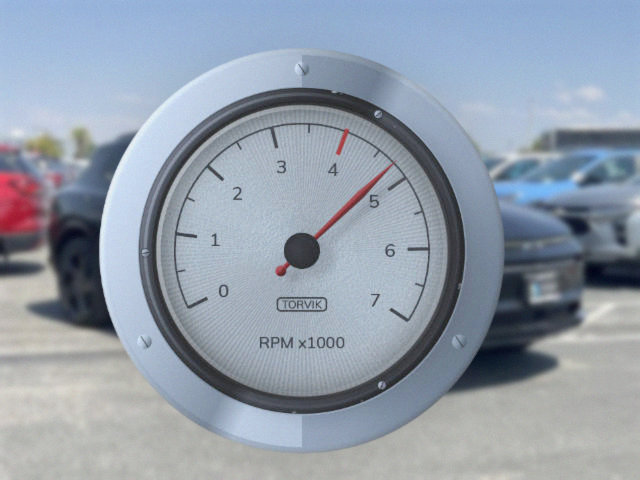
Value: 4750
